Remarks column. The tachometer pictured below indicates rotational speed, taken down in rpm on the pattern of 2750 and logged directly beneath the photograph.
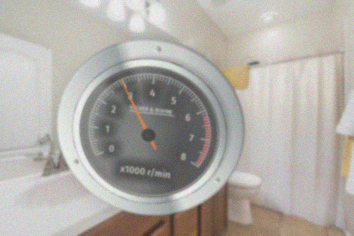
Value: 3000
